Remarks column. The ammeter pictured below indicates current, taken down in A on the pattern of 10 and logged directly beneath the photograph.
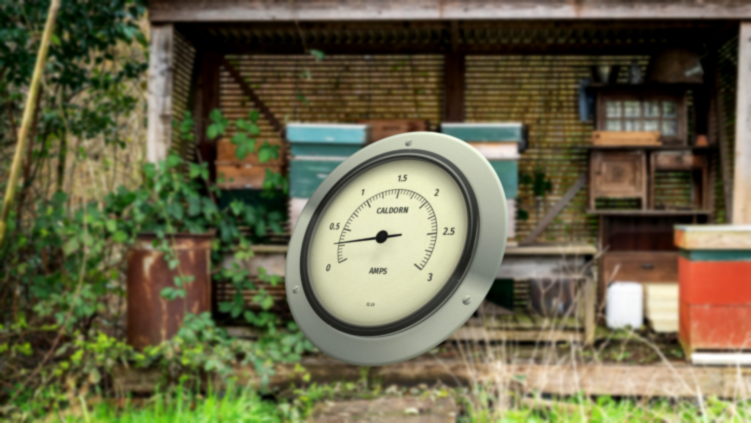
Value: 0.25
